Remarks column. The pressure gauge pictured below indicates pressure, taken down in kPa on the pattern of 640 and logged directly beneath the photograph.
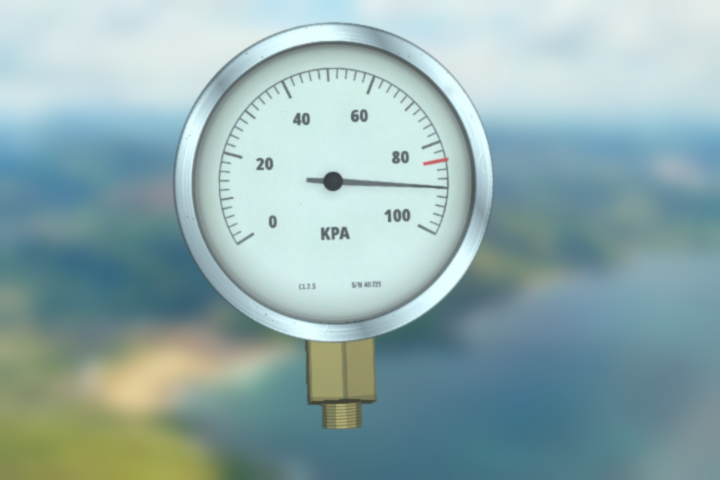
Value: 90
